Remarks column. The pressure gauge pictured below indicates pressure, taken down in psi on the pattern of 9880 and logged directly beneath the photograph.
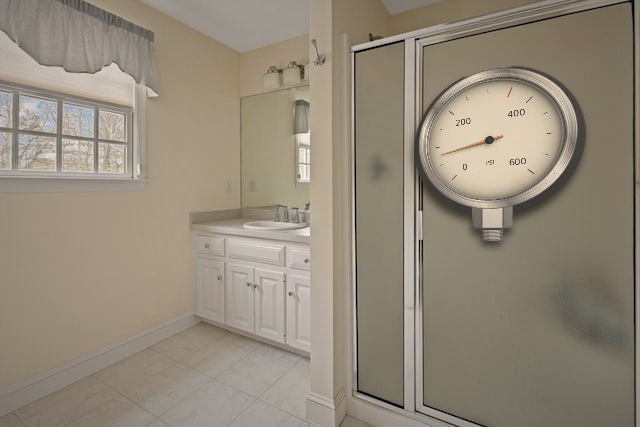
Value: 75
